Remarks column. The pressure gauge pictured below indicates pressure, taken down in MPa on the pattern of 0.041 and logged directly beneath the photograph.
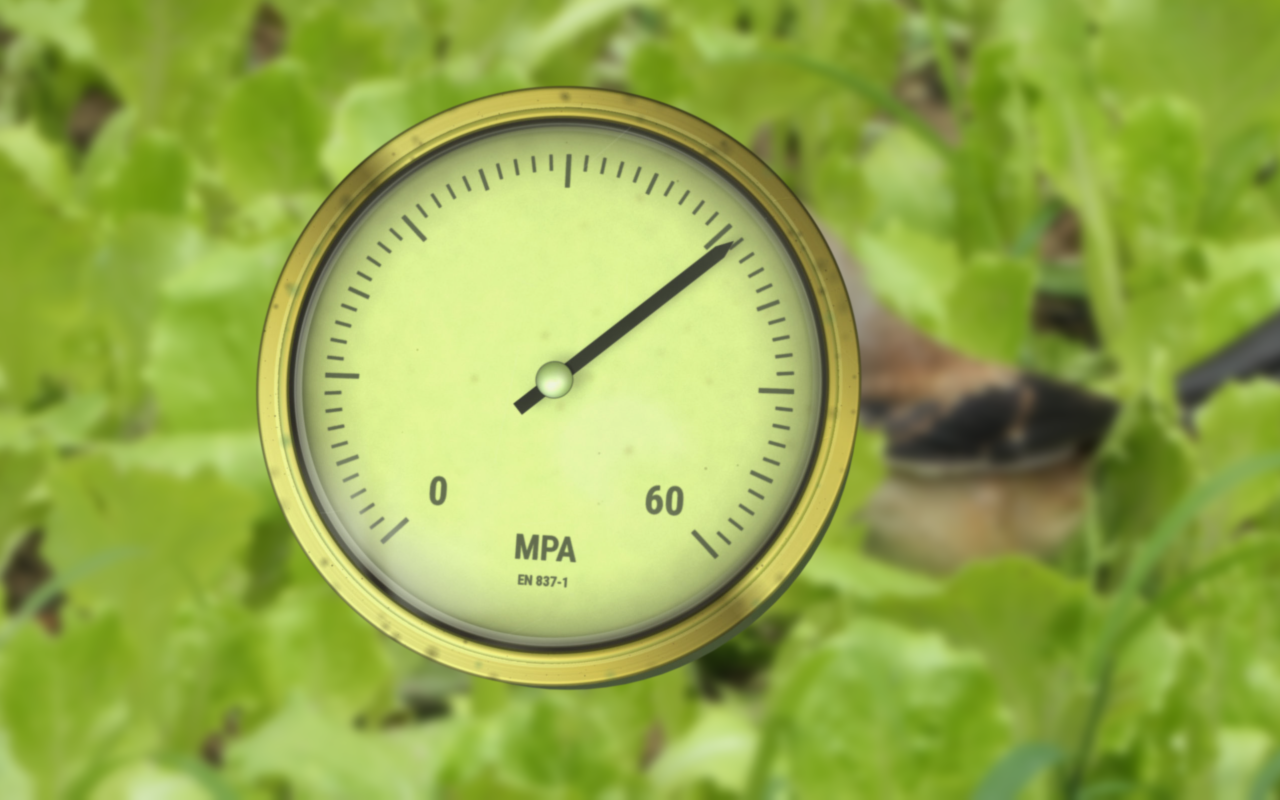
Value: 41
